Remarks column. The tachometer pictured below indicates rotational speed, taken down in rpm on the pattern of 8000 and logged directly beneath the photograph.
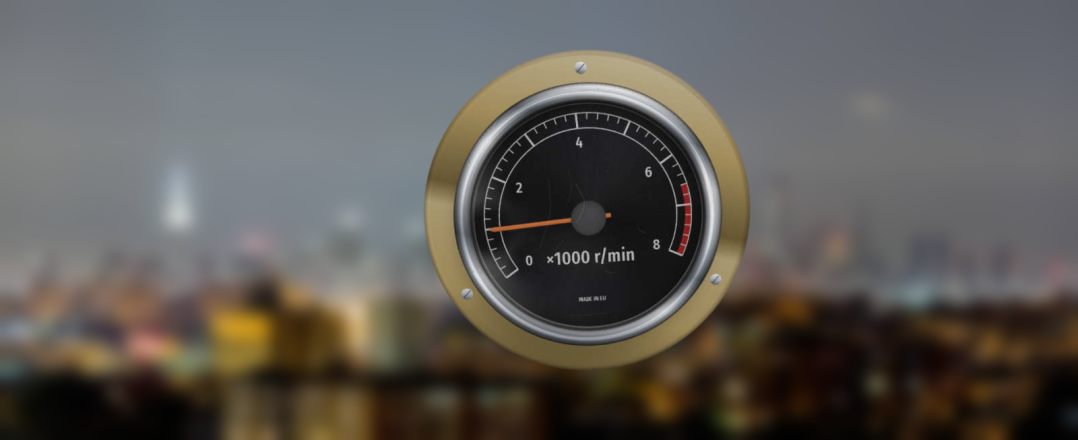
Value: 1000
